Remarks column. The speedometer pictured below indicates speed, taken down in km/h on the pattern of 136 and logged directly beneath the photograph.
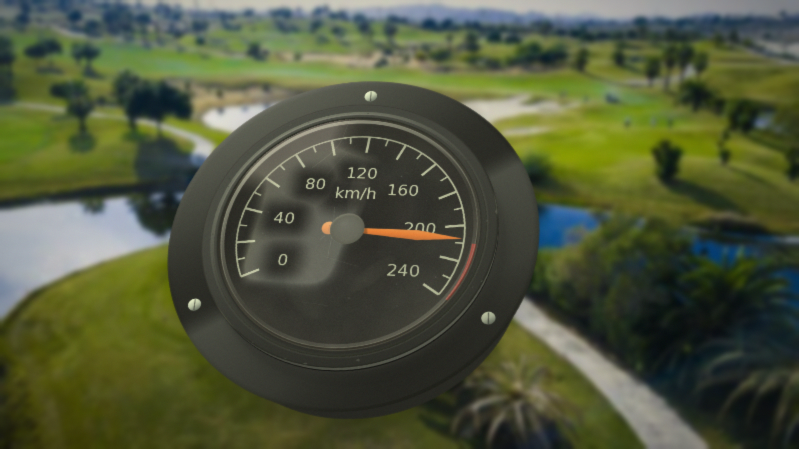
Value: 210
